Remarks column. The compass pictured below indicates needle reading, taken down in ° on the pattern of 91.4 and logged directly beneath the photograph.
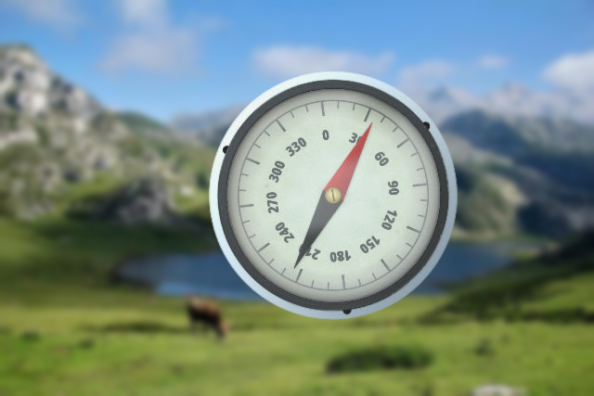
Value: 35
